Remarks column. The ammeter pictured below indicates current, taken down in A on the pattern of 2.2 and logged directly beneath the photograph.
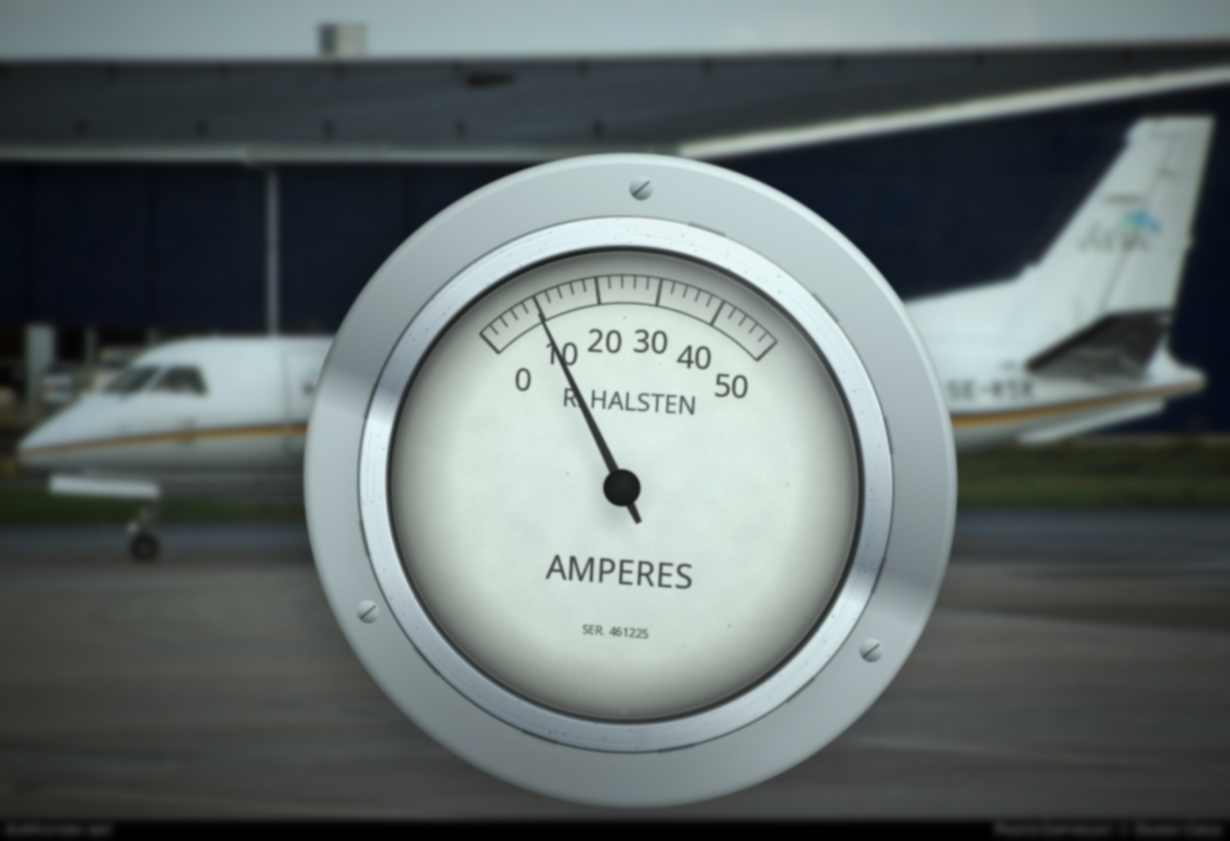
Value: 10
